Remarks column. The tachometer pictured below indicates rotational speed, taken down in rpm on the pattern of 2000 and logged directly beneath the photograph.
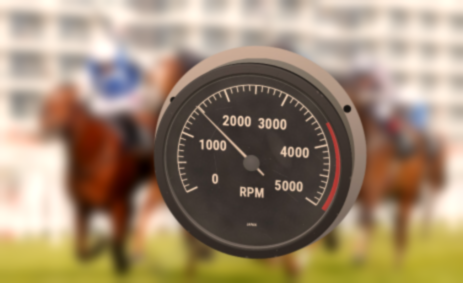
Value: 1500
